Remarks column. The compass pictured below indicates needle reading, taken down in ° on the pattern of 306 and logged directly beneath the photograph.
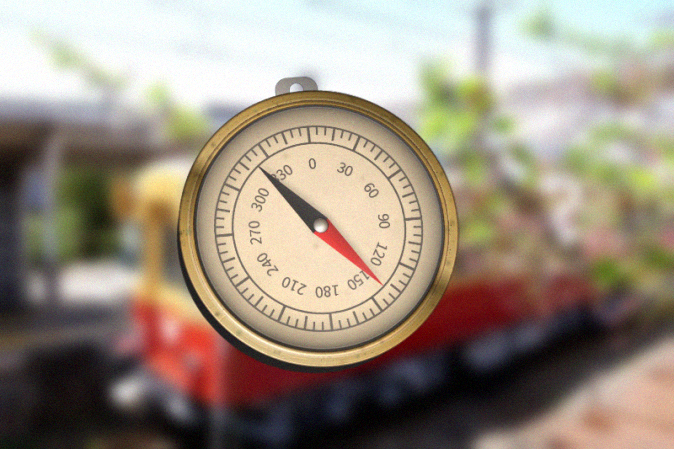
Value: 140
